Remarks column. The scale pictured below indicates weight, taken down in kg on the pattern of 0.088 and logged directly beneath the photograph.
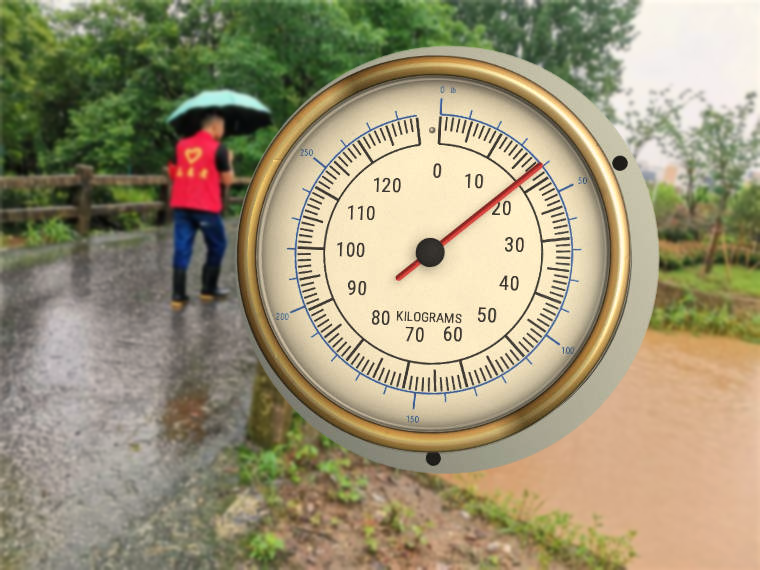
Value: 18
